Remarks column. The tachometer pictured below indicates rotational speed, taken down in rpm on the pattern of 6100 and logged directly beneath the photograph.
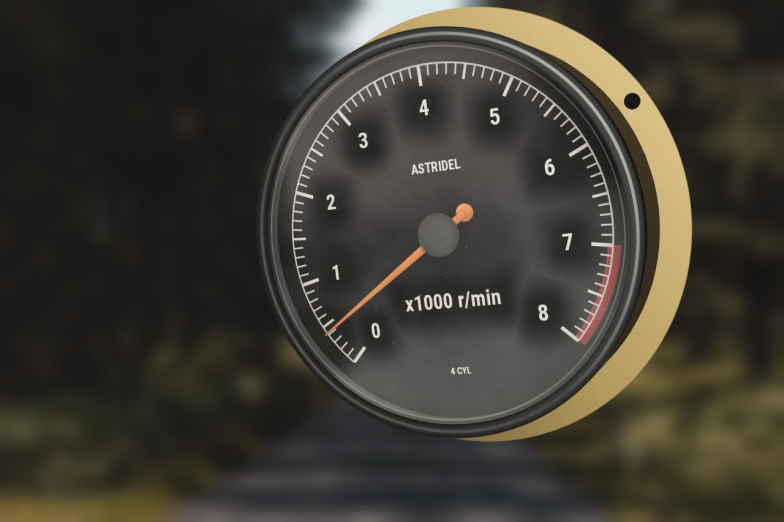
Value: 400
